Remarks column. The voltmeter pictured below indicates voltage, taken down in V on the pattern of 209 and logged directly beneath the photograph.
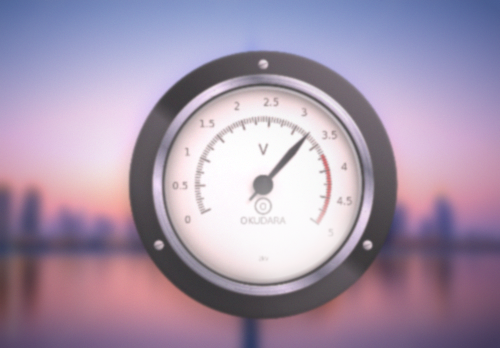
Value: 3.25
